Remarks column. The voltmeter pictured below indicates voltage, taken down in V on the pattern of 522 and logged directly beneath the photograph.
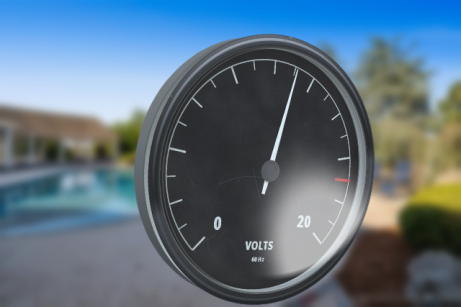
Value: 11
